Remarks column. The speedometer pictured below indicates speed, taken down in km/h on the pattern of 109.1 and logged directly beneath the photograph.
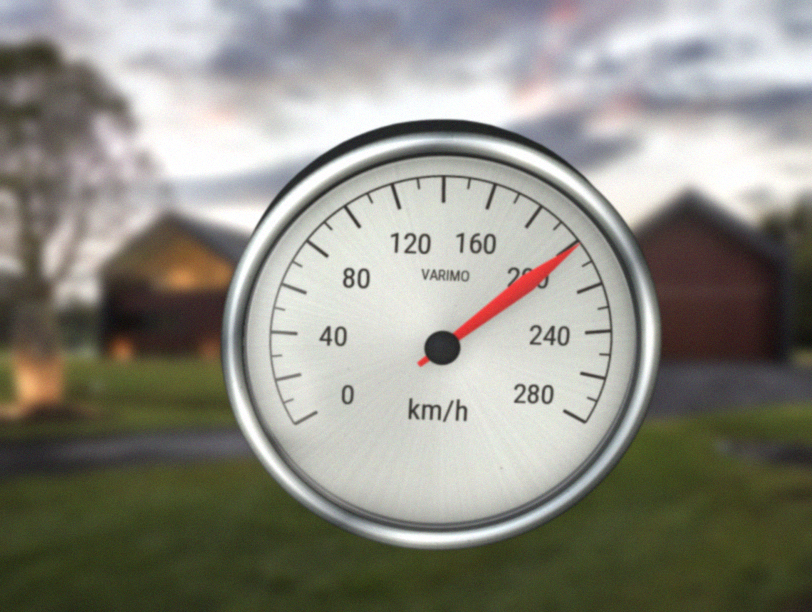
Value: 200
